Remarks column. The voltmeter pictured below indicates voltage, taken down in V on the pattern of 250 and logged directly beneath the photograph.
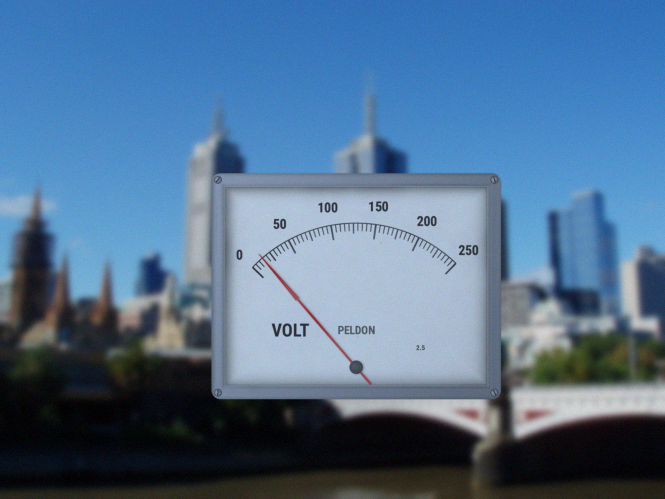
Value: 15
